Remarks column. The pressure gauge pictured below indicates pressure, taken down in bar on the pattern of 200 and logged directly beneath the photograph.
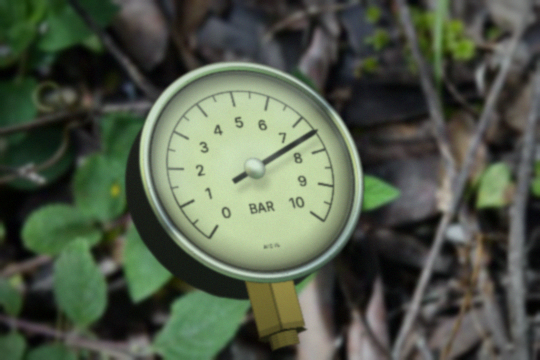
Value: 7.5
